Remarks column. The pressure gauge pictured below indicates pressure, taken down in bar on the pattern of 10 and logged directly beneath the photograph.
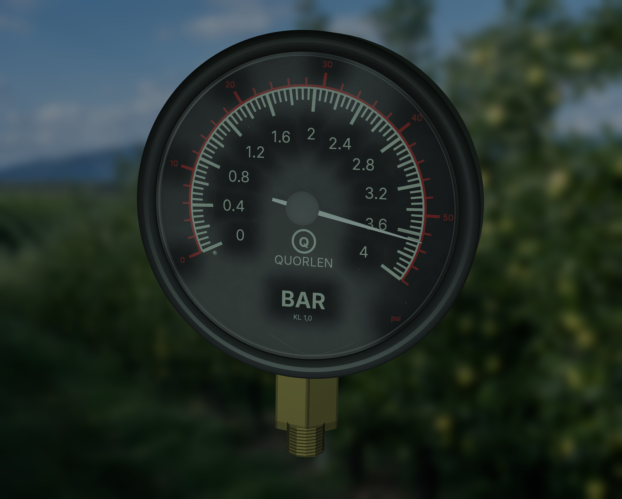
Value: 3.65
